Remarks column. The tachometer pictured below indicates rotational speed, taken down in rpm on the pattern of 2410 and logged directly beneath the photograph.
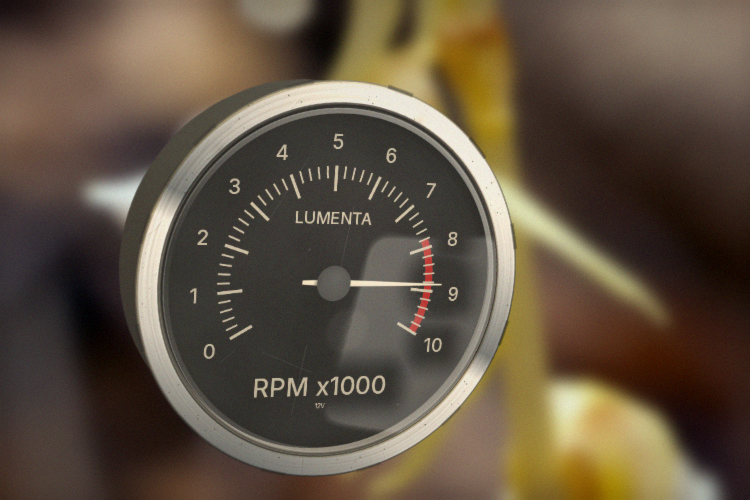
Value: 8800
